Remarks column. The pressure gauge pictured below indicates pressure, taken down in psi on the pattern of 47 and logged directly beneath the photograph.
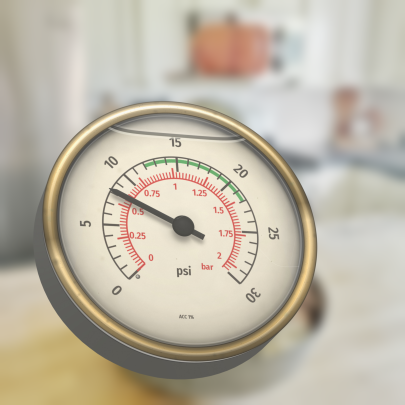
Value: 8
